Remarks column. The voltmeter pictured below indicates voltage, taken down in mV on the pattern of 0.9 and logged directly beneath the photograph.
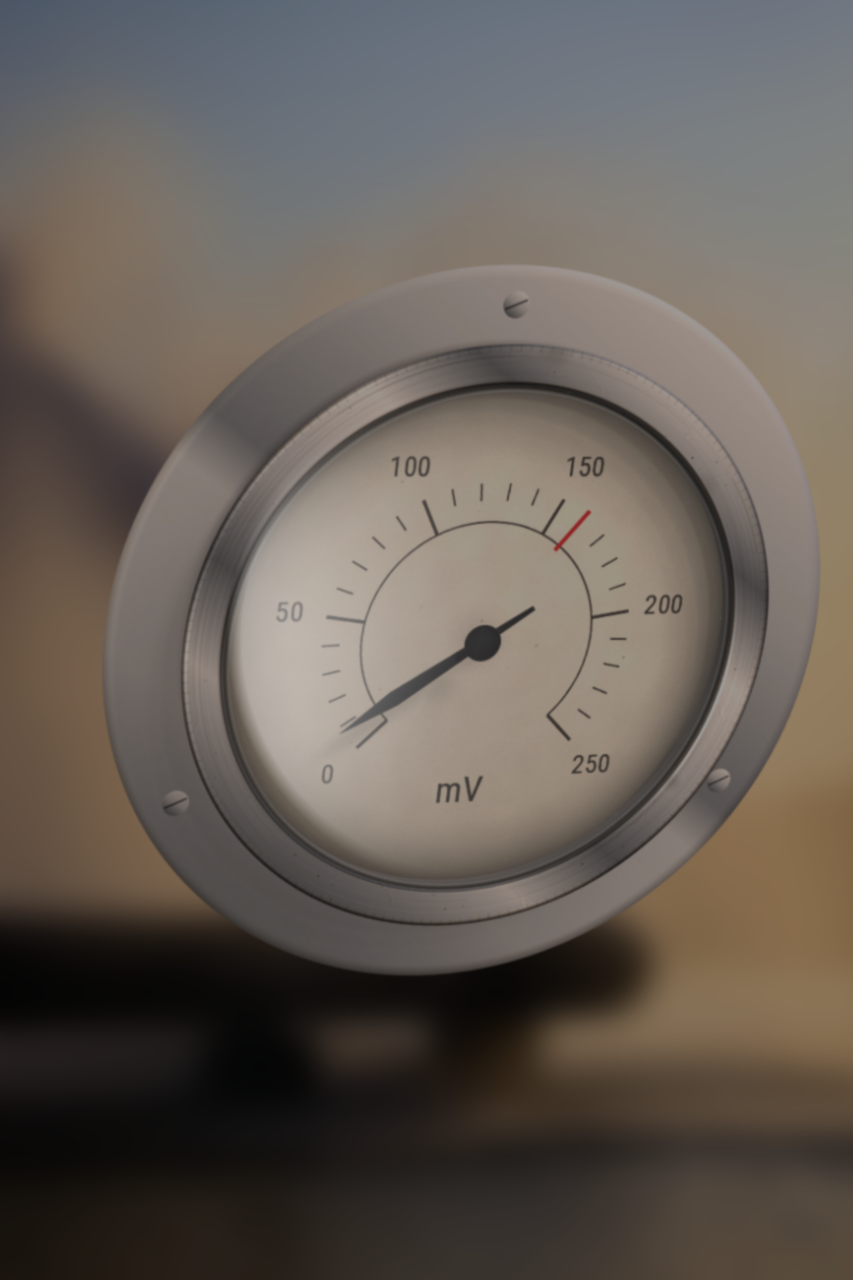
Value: 10
